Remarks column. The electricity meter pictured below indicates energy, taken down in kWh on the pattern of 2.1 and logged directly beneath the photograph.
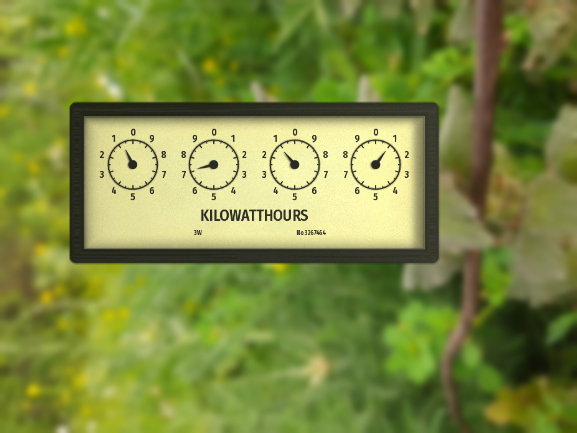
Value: 711
